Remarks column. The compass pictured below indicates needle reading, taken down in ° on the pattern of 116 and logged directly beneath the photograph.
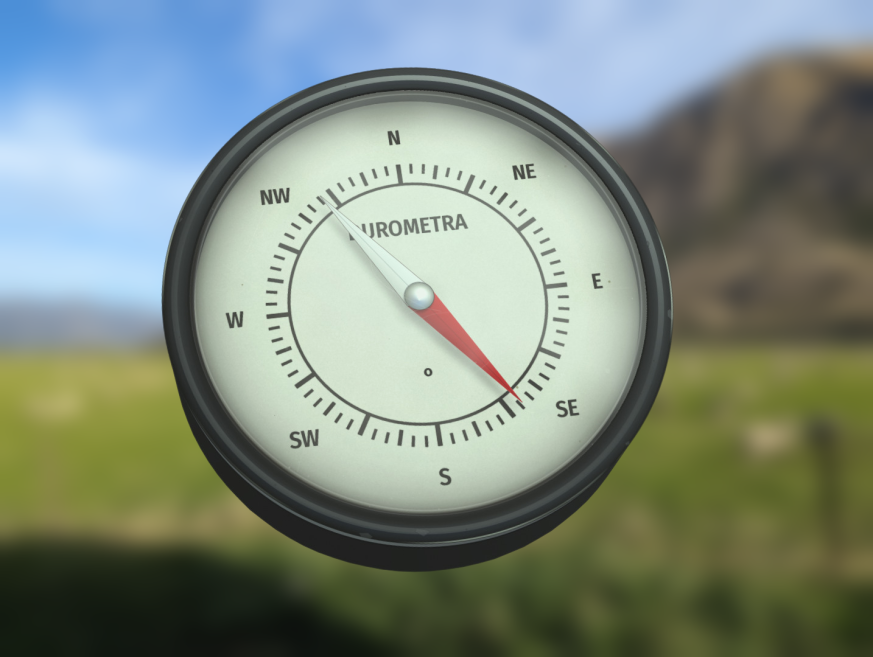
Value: 145
